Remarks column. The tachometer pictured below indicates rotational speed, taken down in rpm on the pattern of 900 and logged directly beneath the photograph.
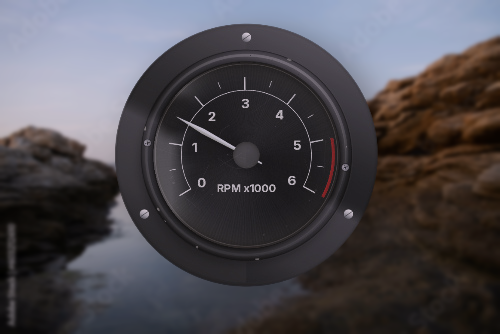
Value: 1500
